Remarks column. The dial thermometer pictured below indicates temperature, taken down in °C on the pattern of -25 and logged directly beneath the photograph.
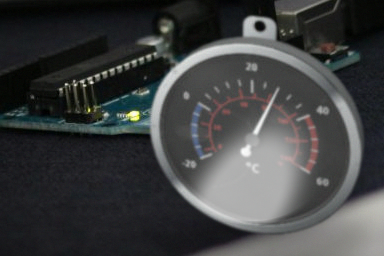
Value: 28
